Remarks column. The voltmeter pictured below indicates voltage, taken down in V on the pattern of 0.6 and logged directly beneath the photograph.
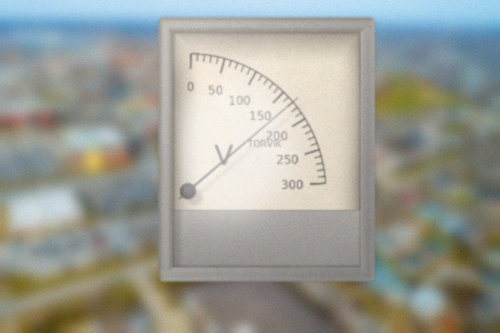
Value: 170
